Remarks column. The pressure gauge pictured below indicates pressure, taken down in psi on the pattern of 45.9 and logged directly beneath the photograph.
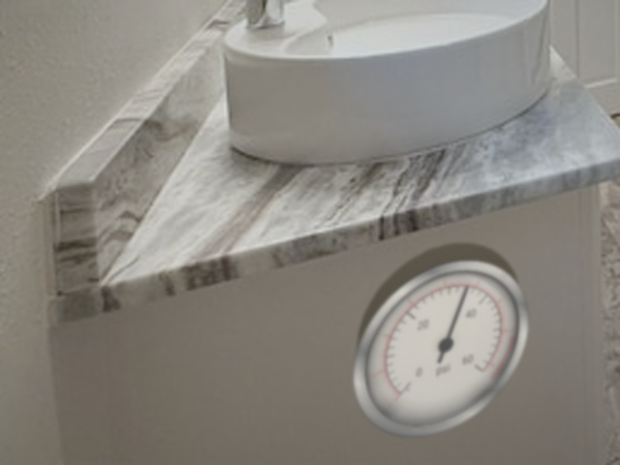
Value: 34
